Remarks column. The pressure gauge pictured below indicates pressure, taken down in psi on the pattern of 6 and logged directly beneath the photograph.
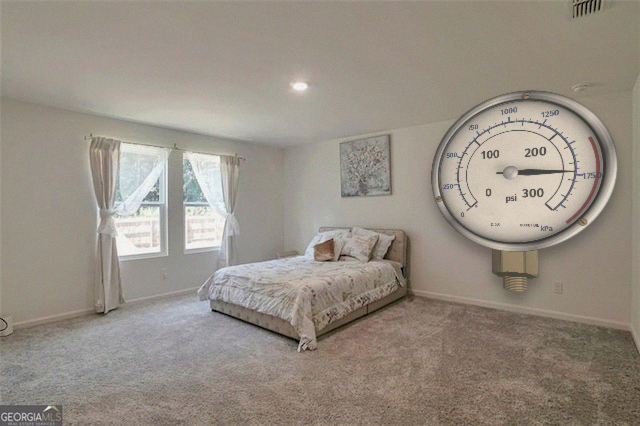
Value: 250
